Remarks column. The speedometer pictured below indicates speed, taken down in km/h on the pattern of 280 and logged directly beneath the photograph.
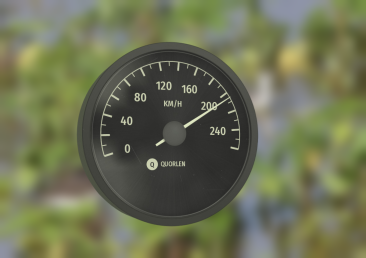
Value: 205
